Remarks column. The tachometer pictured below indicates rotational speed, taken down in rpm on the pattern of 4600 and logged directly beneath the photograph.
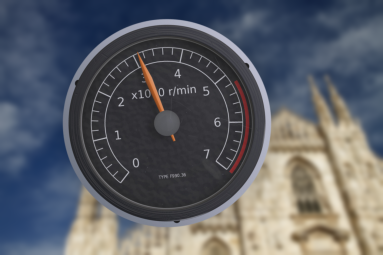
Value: 3100
